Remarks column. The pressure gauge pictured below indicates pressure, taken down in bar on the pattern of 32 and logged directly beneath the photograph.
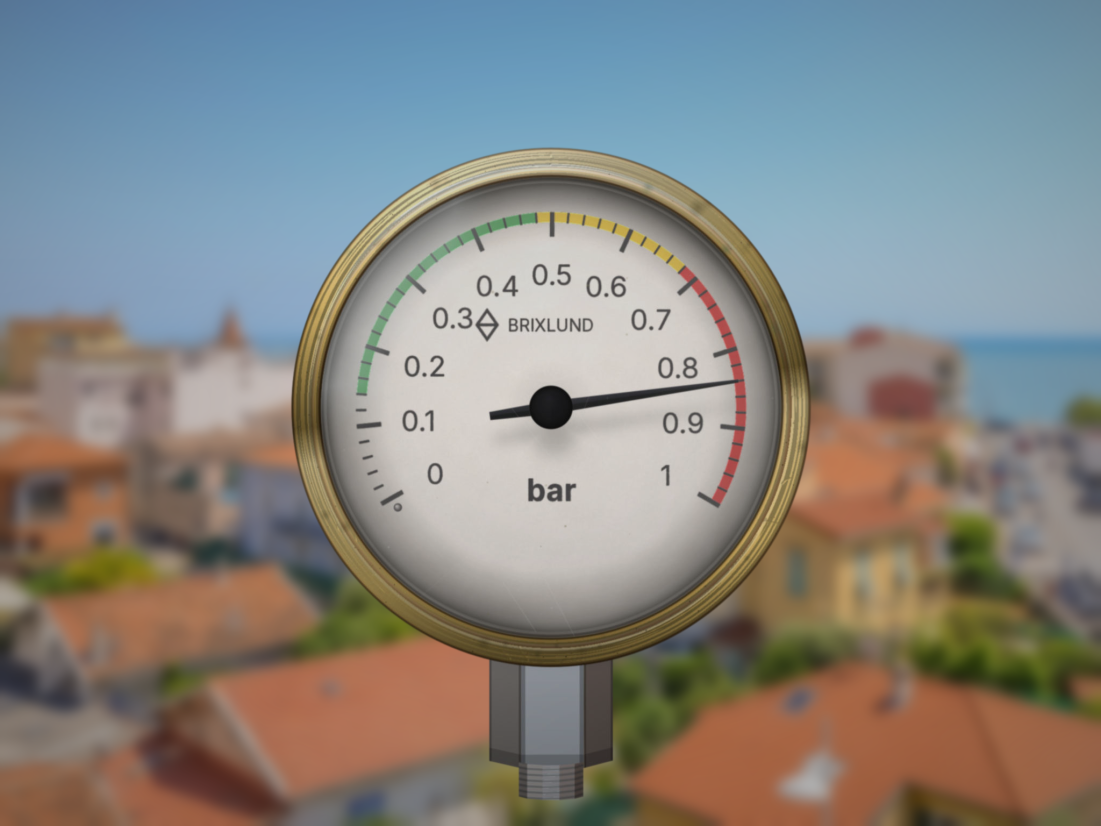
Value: 0.84
